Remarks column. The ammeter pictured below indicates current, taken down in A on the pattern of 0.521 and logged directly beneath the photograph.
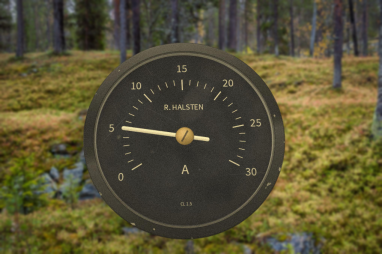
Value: 5
